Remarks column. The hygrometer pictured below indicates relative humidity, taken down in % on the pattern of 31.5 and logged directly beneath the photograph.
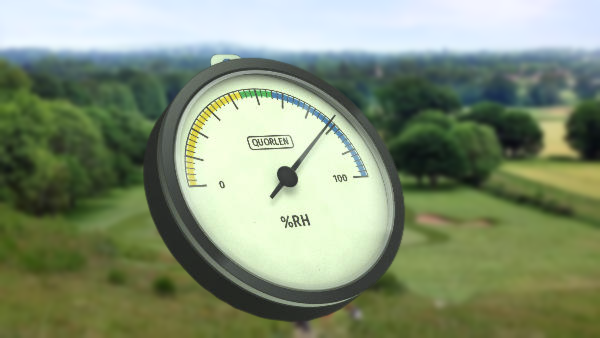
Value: 78
